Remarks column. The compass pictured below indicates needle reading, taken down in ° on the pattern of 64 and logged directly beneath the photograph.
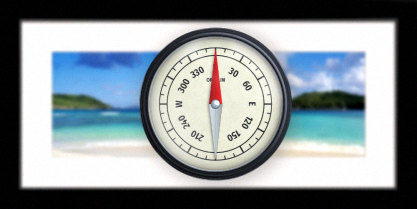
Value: 0
